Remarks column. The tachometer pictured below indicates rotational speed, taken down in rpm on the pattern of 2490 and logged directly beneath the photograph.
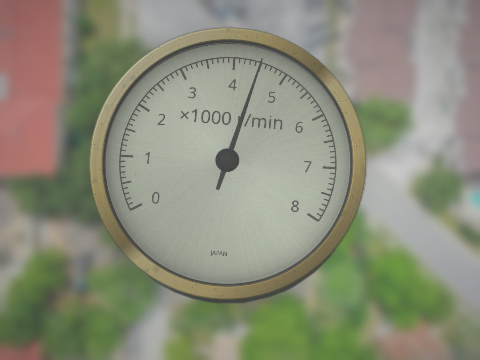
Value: 4500
